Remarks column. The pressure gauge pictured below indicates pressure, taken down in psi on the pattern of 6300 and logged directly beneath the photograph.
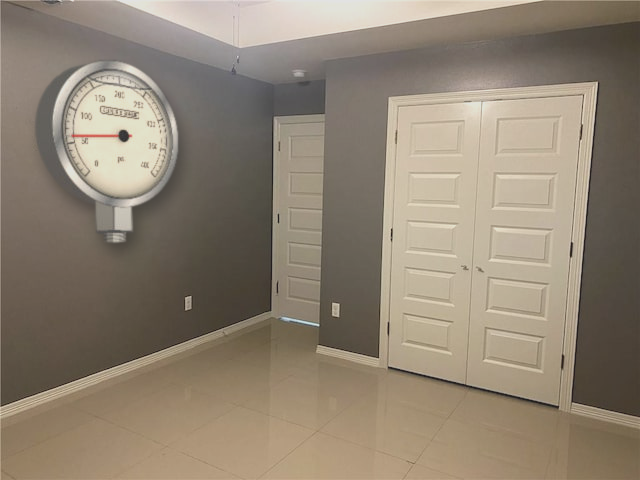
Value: 60
